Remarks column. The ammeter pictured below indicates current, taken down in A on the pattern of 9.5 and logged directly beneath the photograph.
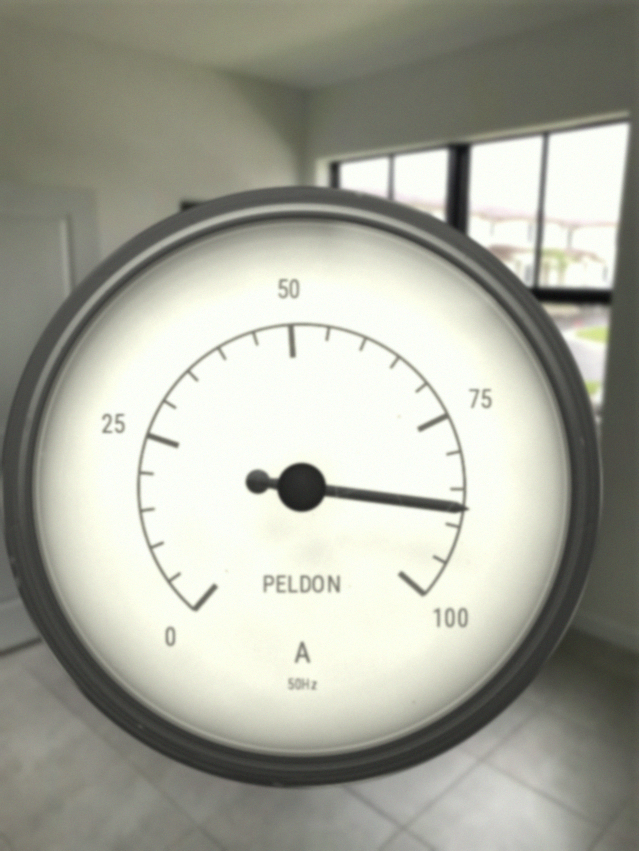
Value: 87.5
